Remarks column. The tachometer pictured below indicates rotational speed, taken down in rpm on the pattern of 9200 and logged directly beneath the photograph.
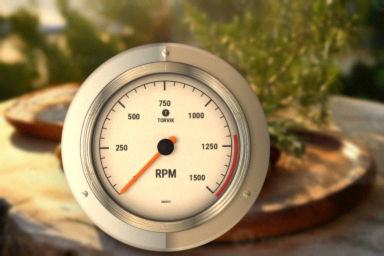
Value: 0
